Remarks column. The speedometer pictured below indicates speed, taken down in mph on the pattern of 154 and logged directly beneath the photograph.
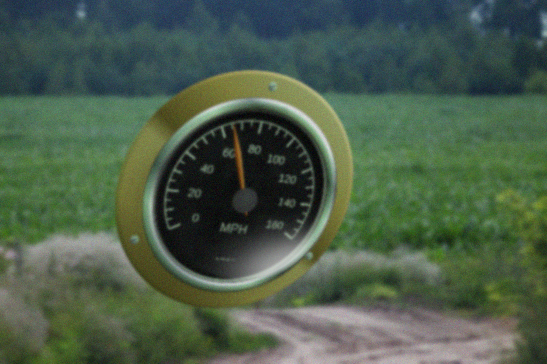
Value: 65
